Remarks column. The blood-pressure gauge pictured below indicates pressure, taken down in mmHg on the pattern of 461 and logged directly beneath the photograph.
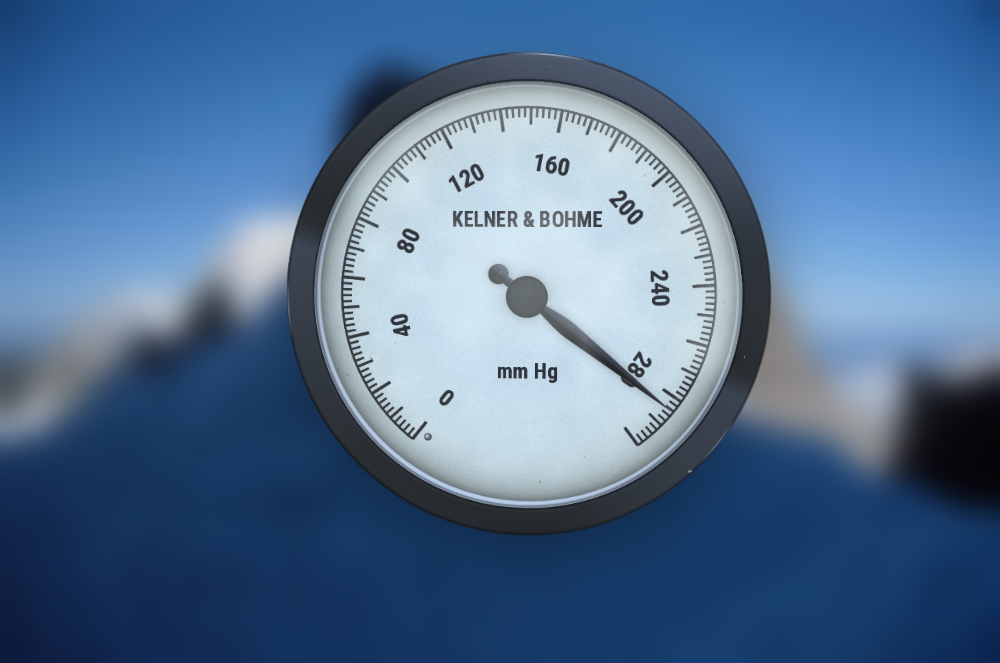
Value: 284
